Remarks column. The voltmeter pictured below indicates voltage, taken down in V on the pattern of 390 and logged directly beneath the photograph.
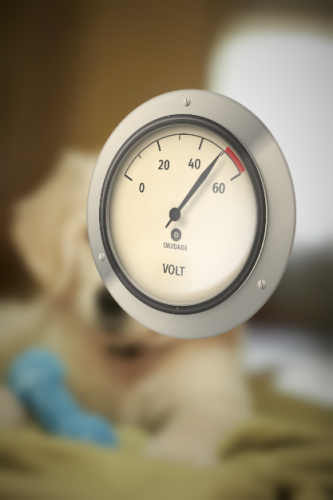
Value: 50
